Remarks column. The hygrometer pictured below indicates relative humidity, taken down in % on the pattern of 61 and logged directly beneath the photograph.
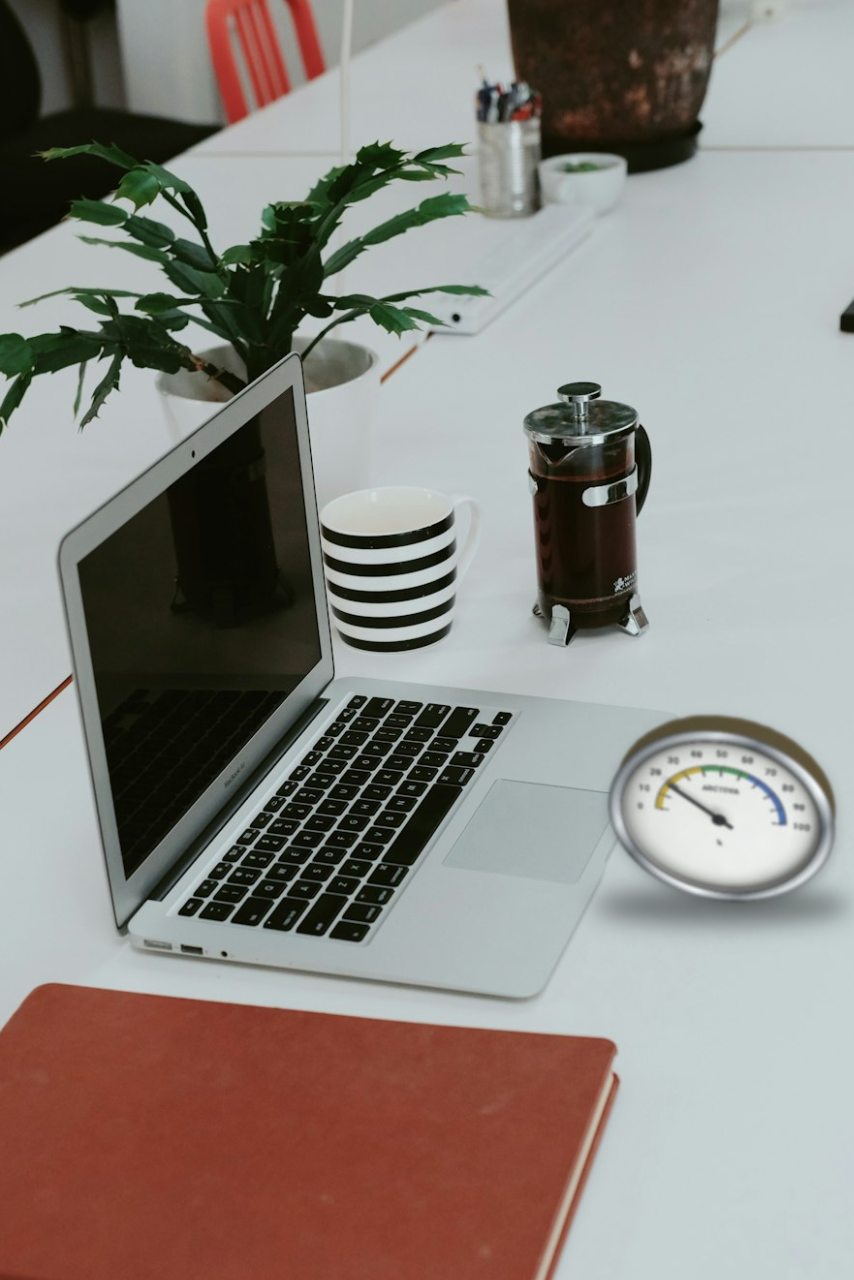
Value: 20
